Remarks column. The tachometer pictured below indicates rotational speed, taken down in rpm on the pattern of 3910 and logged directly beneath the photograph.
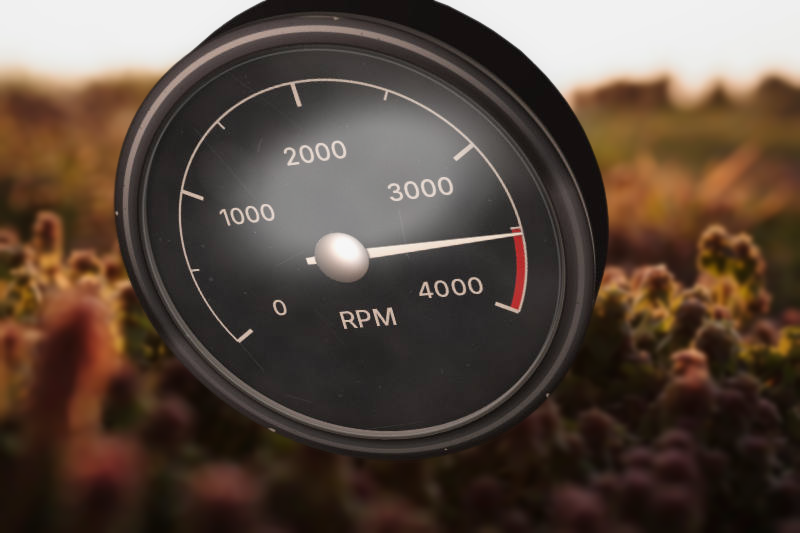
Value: 3500
